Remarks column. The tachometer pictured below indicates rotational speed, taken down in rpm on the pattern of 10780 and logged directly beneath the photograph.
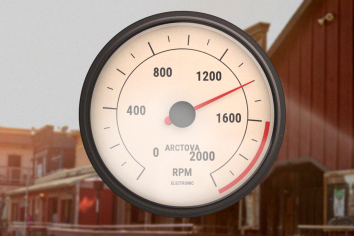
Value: 1400
